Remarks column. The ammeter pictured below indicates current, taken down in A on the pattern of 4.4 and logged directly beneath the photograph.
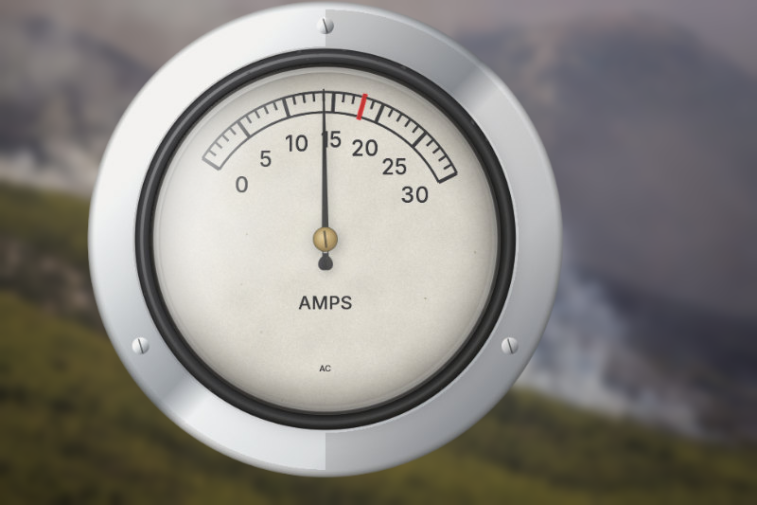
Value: 14
